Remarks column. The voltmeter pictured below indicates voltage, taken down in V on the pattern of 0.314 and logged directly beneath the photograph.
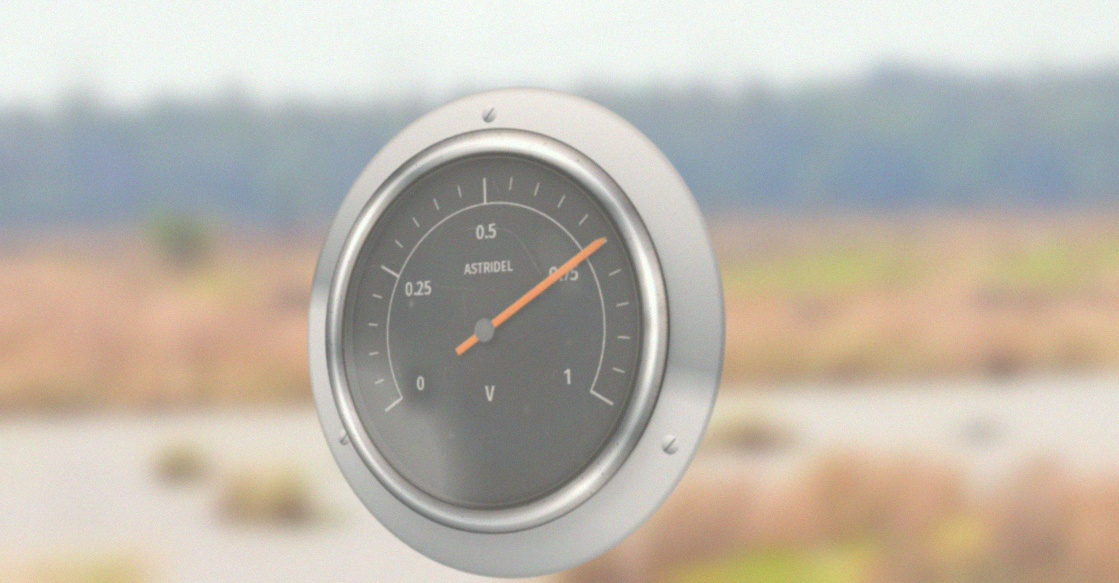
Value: 0.75
